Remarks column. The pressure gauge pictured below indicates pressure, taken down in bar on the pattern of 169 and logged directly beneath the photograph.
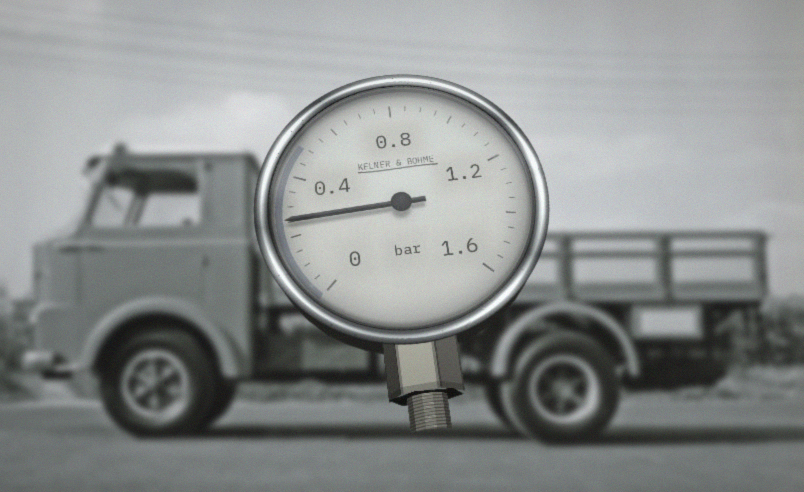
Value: 0.25
